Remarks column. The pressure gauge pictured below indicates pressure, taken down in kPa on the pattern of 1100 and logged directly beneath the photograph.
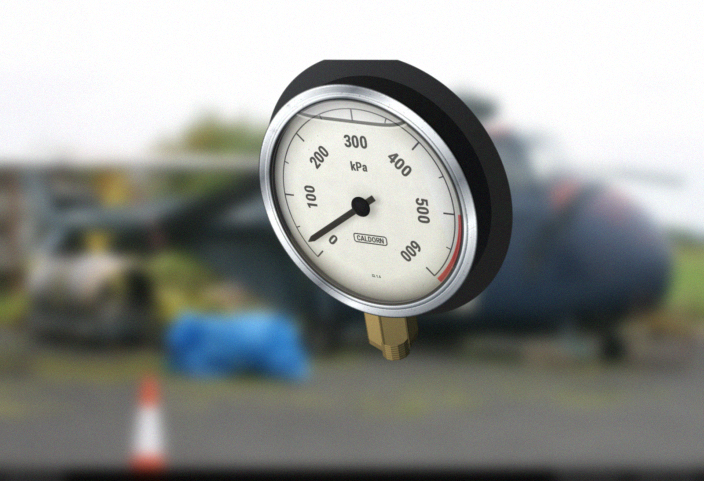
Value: 25
